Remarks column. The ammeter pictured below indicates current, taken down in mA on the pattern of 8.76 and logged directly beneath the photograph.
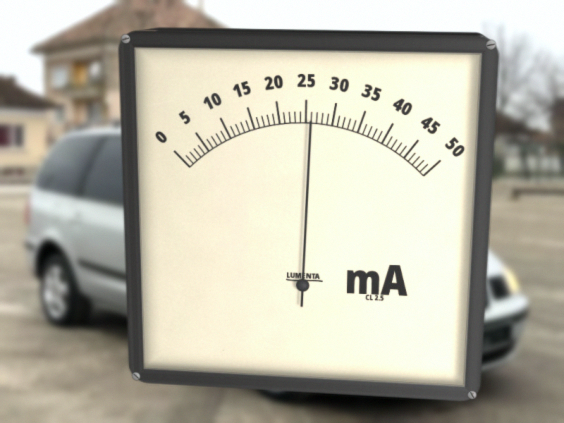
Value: 26
